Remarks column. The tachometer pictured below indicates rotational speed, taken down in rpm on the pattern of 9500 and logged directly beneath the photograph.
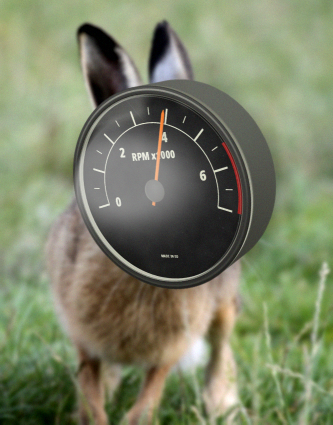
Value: 4000
